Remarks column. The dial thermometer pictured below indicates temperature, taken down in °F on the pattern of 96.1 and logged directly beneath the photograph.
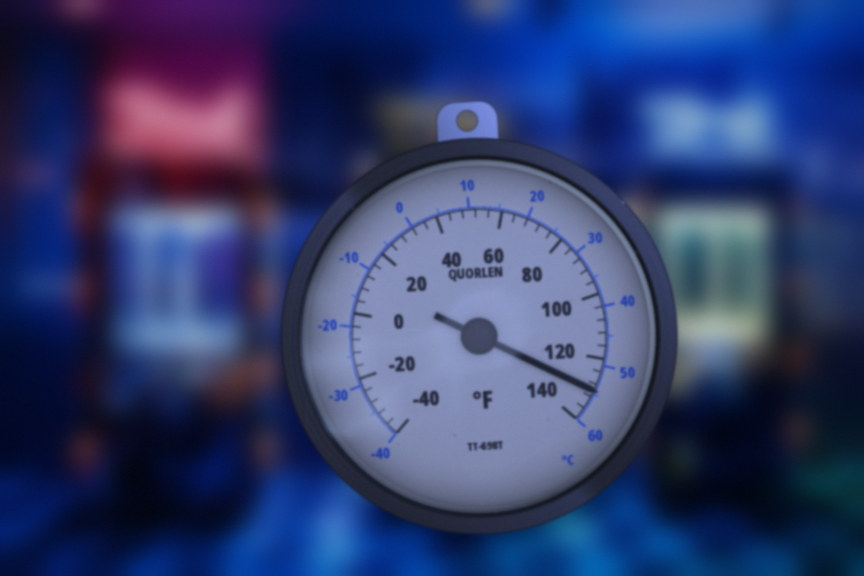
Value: 130
